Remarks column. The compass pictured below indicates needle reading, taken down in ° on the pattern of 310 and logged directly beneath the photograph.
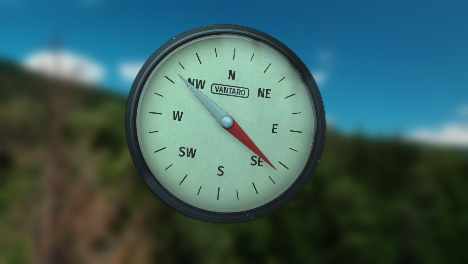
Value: 127.5
